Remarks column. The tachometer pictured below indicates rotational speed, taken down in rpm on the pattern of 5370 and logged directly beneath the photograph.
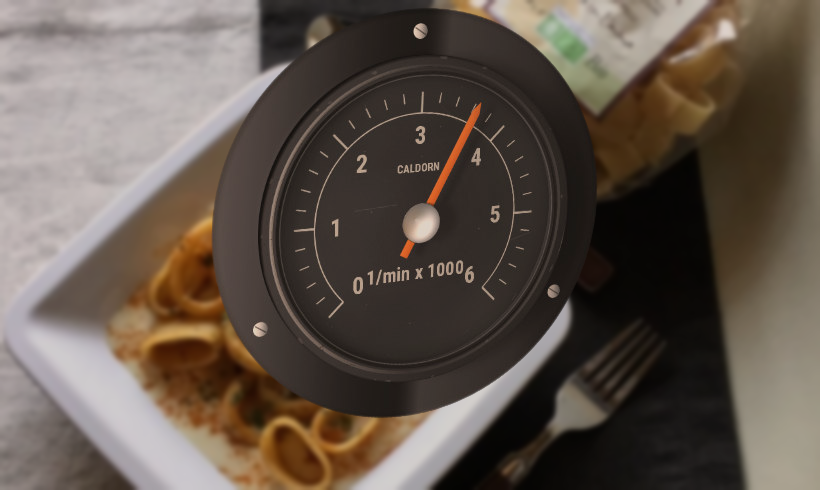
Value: 3600
